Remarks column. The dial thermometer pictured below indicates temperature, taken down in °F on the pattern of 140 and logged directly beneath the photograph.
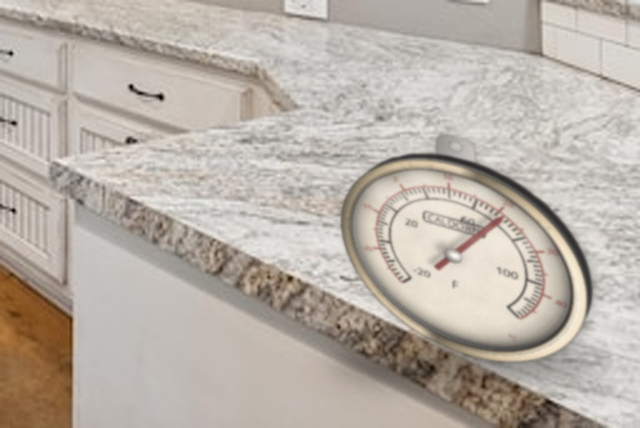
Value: 70
